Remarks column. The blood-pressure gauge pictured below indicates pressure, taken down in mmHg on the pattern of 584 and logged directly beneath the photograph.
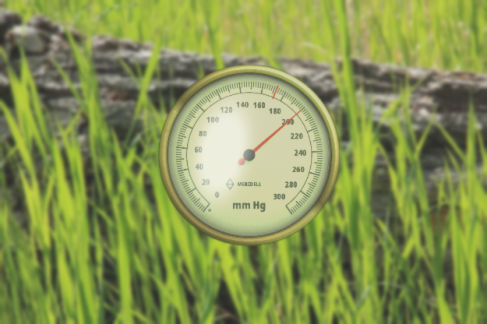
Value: 200
